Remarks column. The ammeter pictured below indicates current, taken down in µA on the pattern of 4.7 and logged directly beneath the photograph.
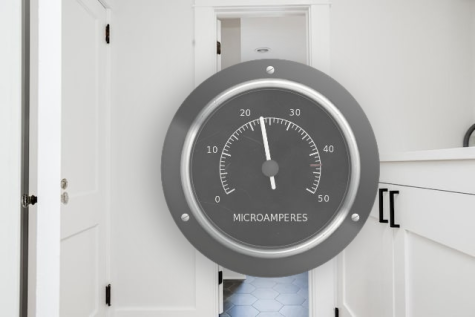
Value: 23
